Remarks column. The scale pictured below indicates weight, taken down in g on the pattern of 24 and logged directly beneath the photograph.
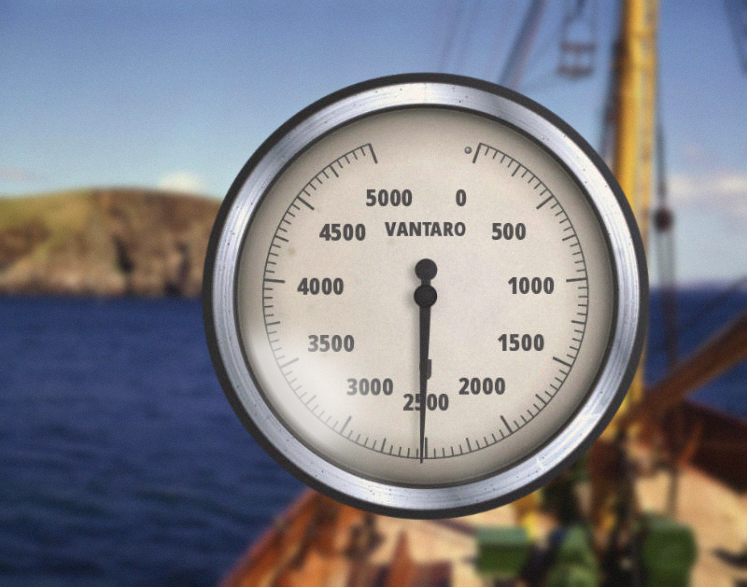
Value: 2525
